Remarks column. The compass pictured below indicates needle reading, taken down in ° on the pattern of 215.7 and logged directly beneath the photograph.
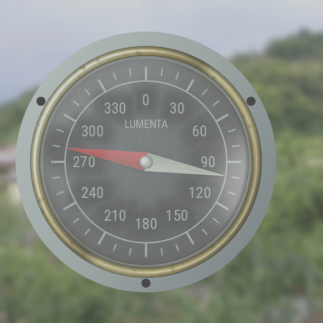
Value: 280
